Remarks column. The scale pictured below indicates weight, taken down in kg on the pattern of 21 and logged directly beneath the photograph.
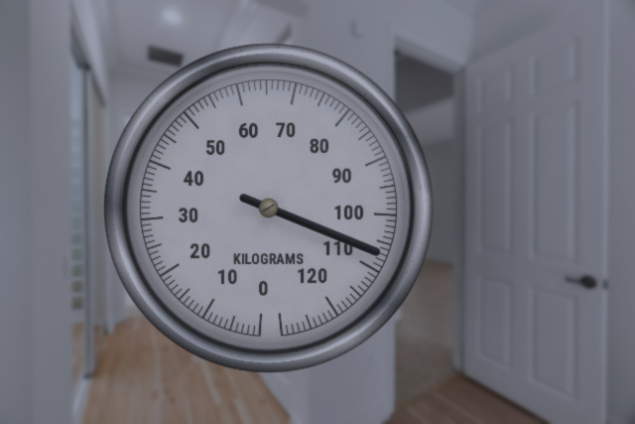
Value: 107
